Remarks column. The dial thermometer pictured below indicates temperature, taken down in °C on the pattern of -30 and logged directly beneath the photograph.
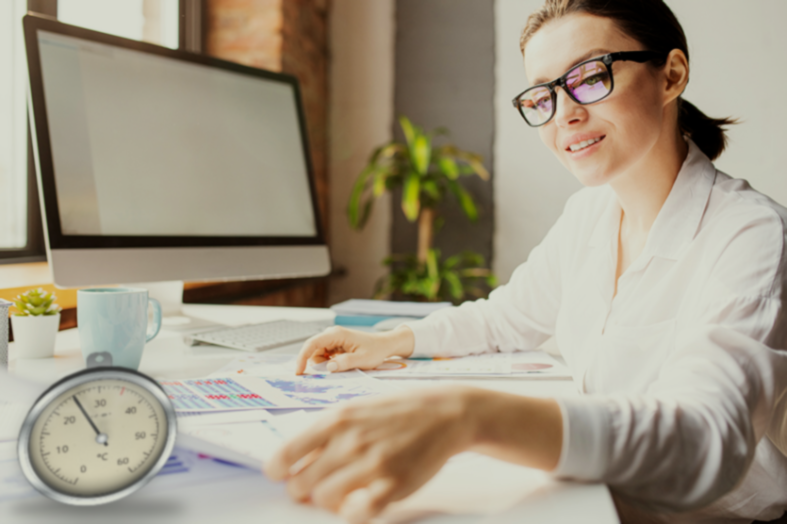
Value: 25
